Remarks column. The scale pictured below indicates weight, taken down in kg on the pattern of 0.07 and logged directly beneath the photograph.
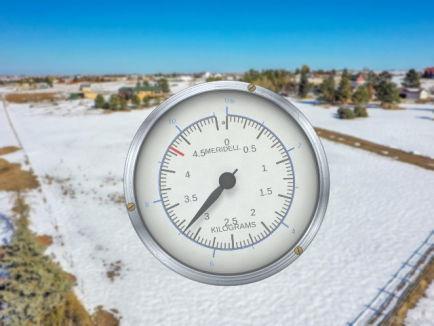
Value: 3.15
